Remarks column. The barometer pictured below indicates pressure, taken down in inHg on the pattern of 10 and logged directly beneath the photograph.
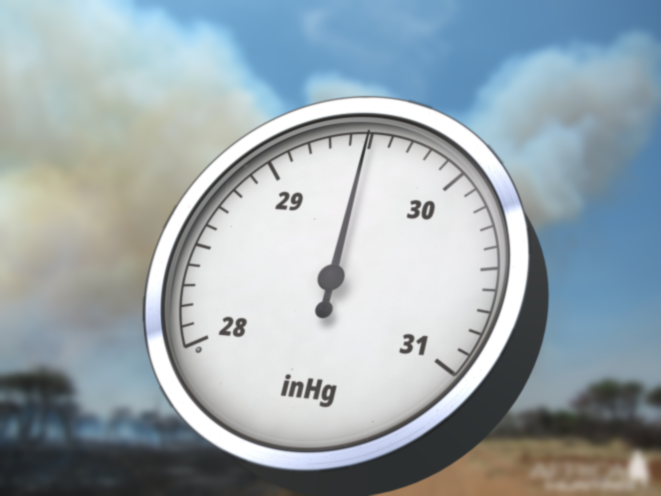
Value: 29.5
